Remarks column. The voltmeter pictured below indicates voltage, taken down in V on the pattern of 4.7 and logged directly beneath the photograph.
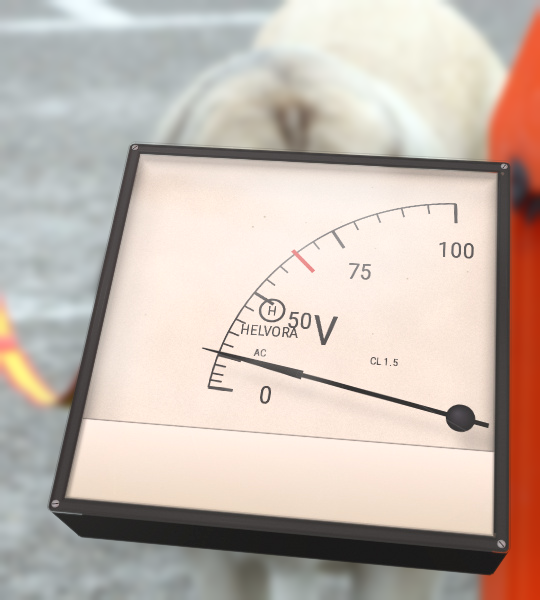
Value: 25
